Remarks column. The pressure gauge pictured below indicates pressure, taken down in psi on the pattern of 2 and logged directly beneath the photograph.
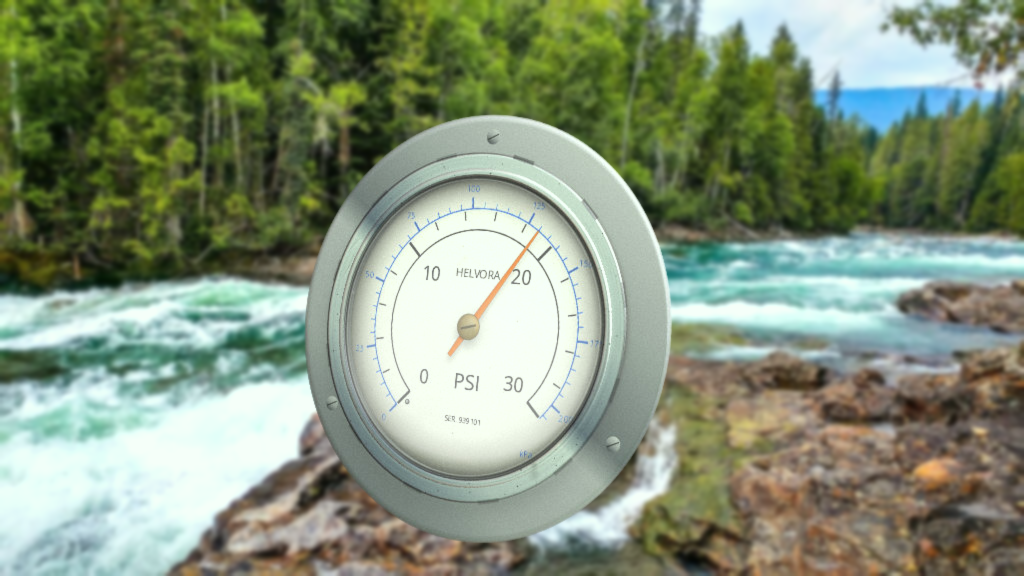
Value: 19
